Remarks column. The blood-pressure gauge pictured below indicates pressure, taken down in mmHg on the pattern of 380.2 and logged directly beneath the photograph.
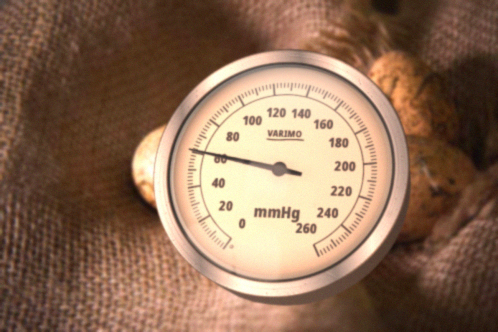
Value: 60
